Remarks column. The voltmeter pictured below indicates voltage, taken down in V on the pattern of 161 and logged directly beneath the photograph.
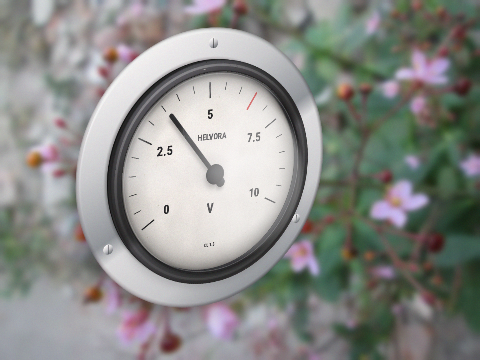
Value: 3.5
